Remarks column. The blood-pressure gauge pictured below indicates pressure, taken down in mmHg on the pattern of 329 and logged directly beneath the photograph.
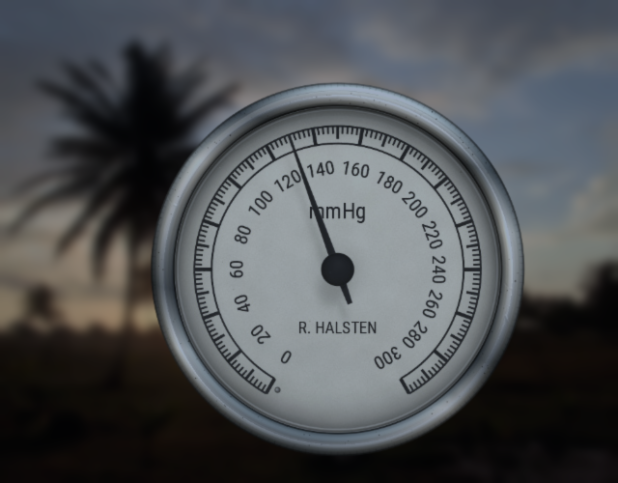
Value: 130
